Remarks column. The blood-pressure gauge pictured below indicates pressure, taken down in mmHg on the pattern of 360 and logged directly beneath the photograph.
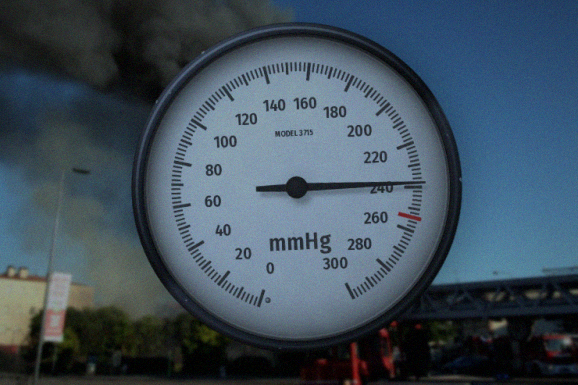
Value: 238
